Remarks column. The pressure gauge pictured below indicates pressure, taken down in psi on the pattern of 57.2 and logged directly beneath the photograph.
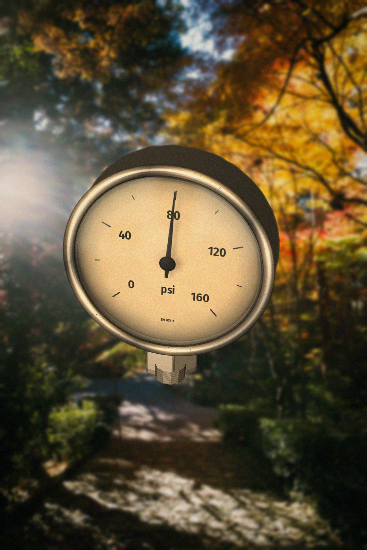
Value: 80
